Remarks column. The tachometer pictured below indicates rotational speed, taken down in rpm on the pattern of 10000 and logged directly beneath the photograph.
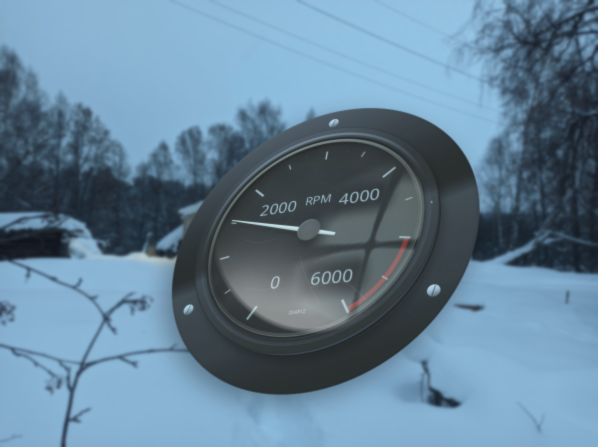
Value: 1500
